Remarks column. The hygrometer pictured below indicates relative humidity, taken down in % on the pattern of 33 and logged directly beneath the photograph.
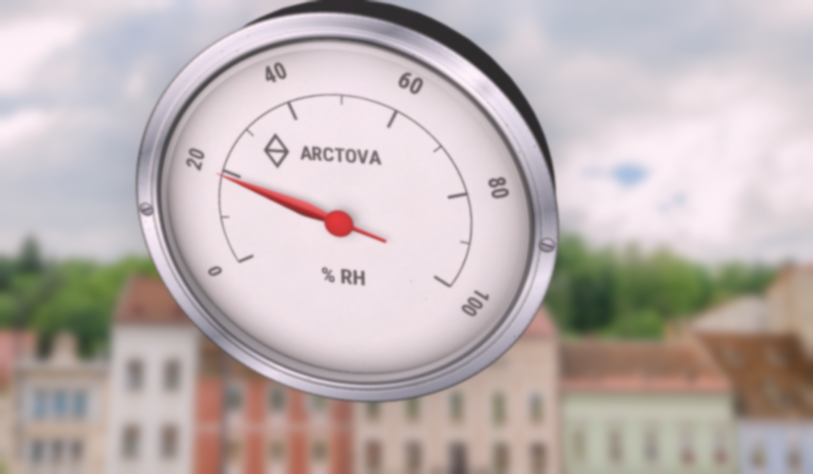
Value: 20
